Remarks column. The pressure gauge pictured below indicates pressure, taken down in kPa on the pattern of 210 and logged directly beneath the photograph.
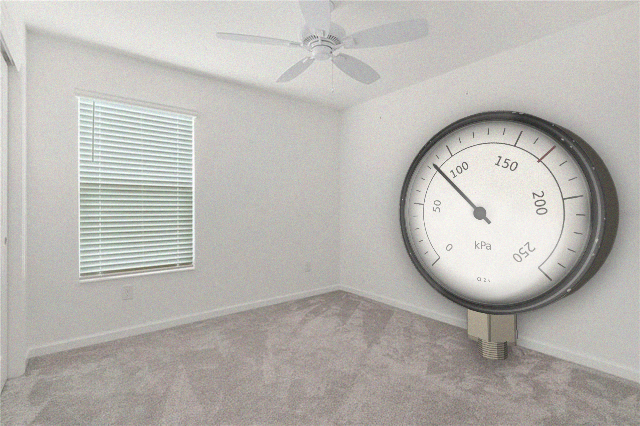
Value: 85
